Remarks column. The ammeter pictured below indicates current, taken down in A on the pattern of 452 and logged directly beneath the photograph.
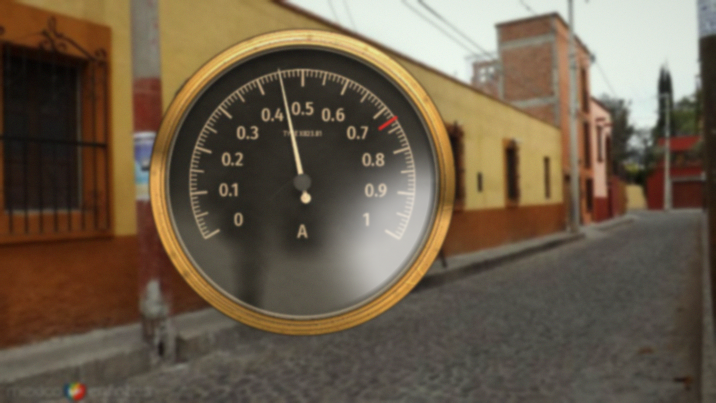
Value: 0.45
